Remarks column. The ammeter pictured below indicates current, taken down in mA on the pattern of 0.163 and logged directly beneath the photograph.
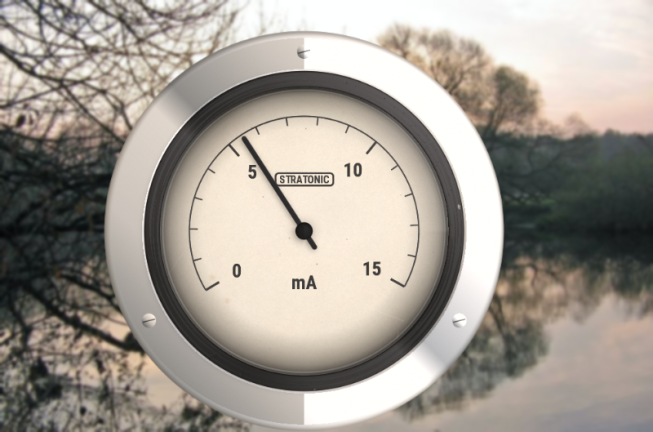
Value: 5.5
